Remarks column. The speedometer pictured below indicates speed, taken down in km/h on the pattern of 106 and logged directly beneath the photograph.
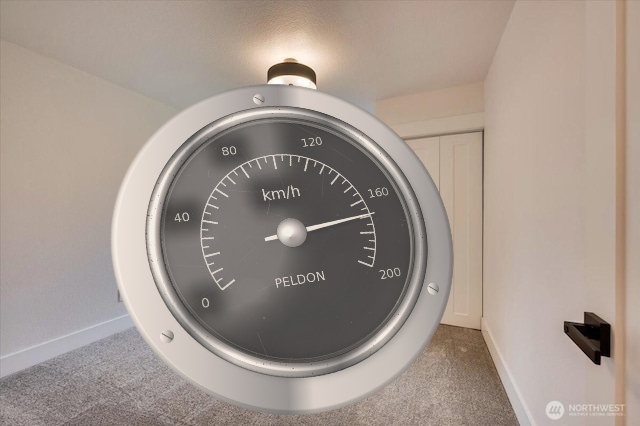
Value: 170
